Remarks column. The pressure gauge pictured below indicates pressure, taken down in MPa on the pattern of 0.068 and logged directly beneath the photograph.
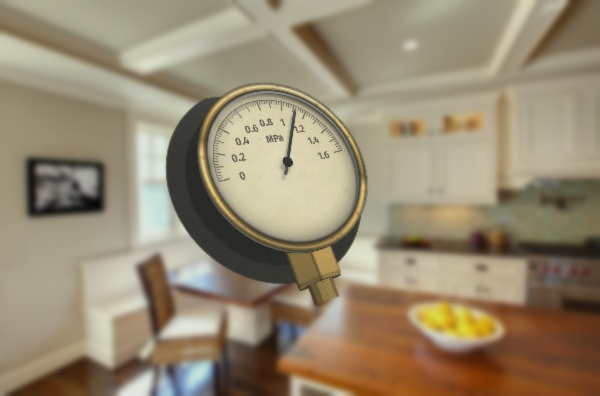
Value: 1.1
